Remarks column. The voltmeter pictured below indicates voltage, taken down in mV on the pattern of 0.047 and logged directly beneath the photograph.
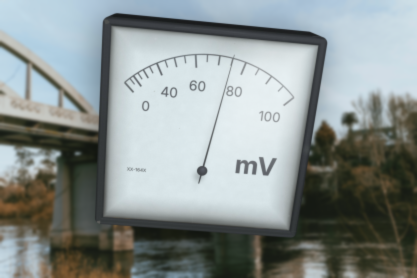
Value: 75
